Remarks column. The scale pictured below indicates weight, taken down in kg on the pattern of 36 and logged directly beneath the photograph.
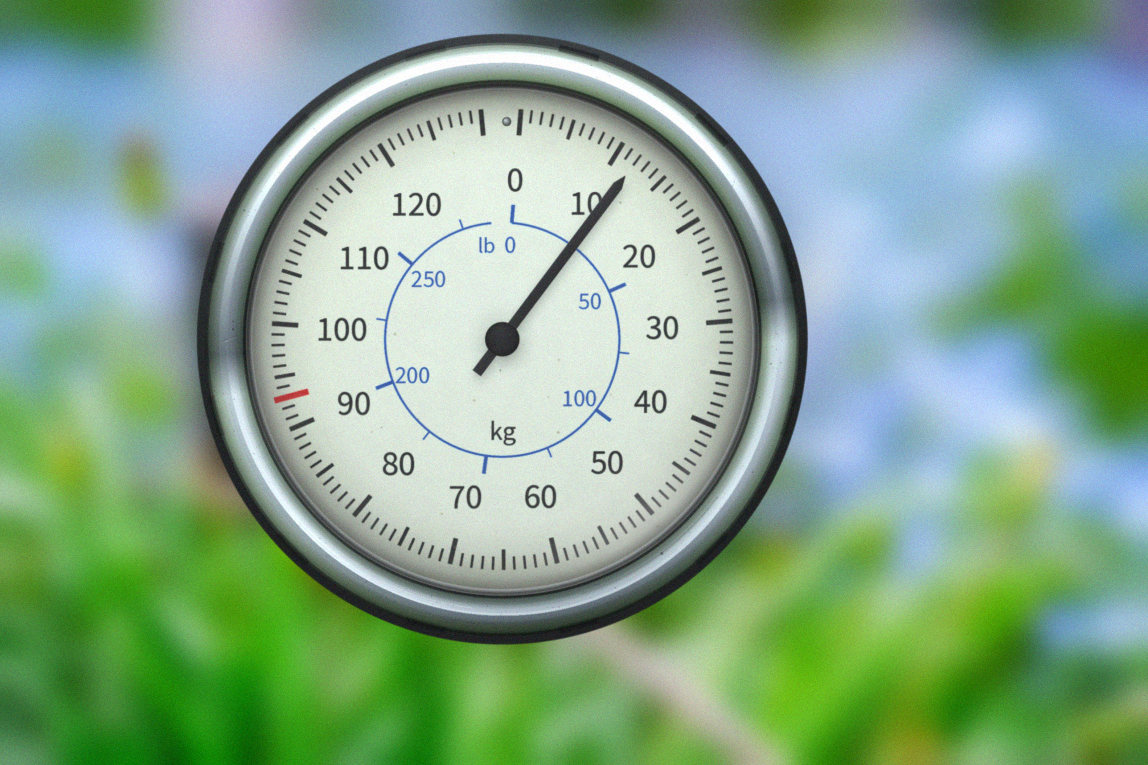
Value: 12
